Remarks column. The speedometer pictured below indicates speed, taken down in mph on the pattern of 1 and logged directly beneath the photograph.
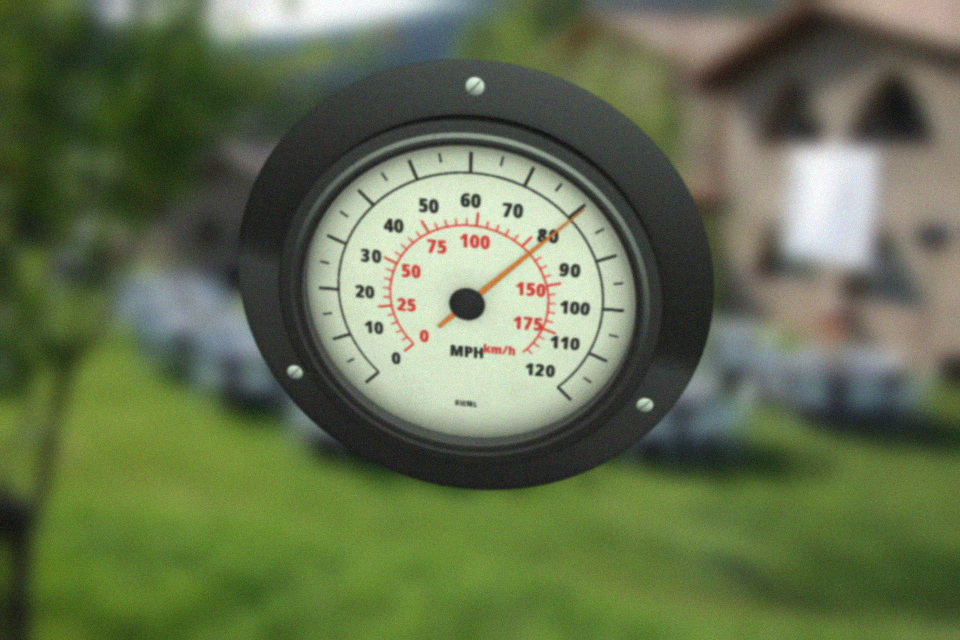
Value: 80
